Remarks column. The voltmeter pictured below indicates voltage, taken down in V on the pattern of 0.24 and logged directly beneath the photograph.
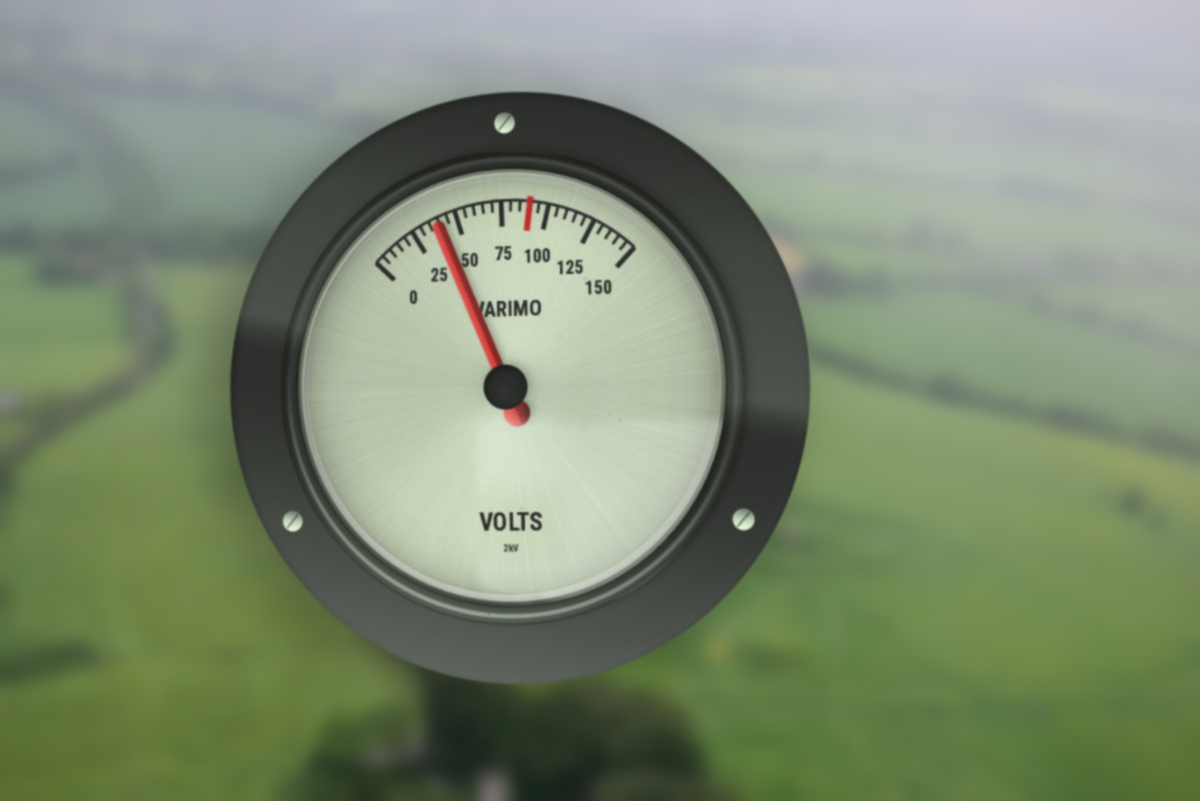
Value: 40
